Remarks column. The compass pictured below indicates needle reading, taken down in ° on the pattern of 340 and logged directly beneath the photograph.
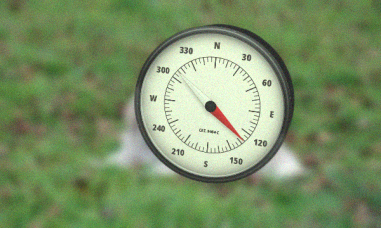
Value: 130
